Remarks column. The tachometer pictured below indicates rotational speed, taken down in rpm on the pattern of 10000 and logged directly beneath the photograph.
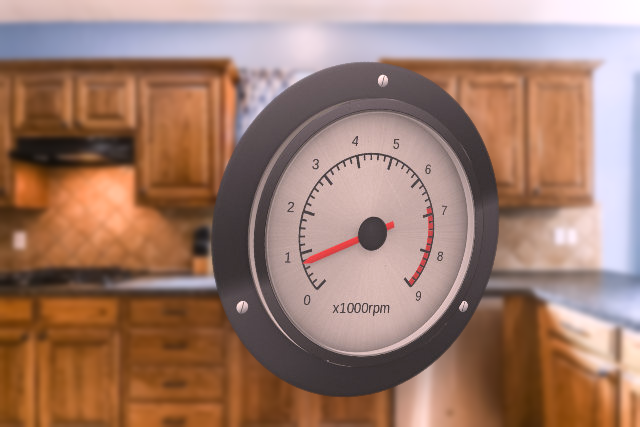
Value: 800
